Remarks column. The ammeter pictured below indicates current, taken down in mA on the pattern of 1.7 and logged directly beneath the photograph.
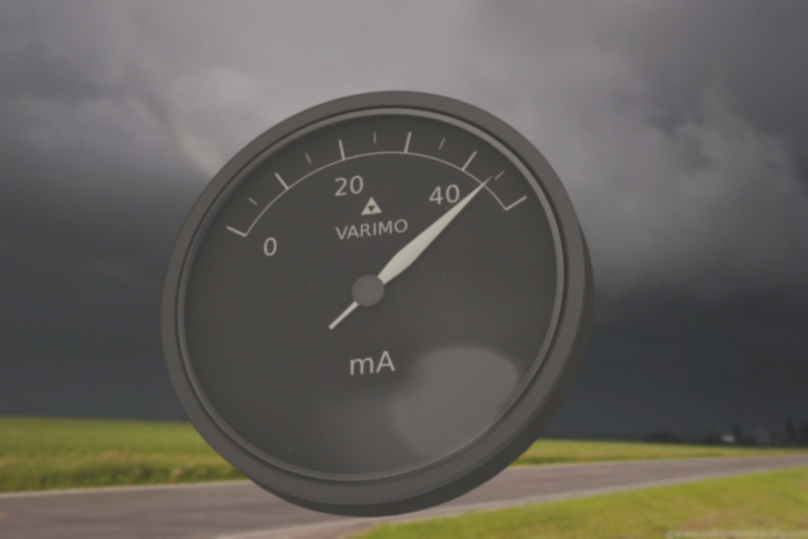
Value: 45
